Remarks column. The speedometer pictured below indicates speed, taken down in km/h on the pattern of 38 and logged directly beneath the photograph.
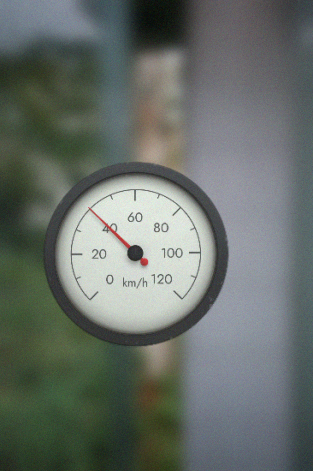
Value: 40
